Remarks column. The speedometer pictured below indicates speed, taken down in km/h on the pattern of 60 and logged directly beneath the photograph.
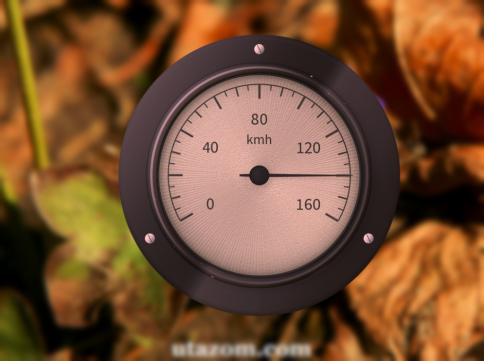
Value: 140
